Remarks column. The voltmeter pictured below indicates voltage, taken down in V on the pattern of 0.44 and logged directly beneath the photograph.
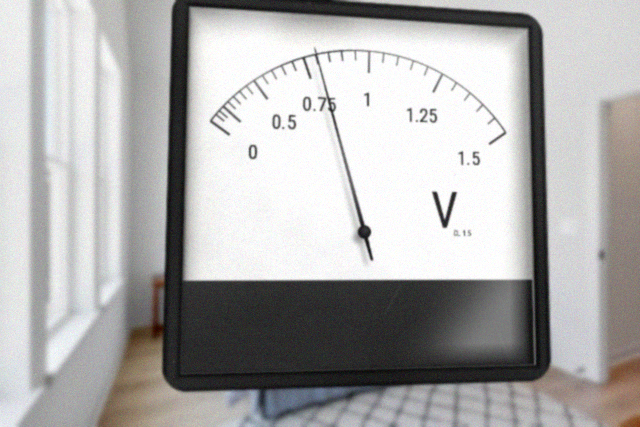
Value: 0.8
